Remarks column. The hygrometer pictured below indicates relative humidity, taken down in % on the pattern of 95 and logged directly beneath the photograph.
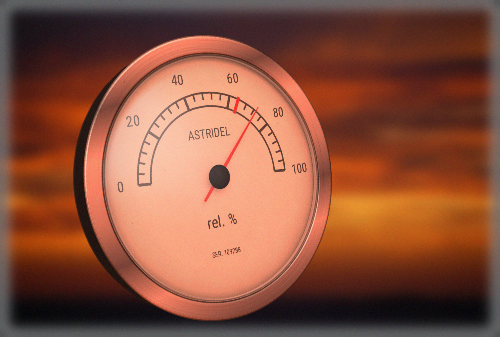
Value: 72
